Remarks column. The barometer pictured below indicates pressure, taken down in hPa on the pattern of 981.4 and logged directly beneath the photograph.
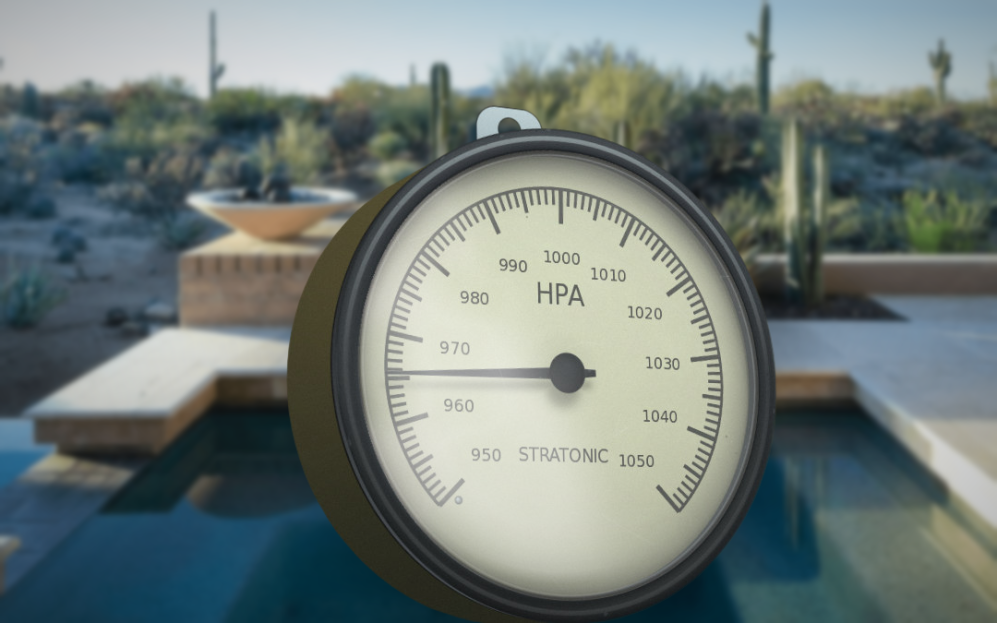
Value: 965.5
